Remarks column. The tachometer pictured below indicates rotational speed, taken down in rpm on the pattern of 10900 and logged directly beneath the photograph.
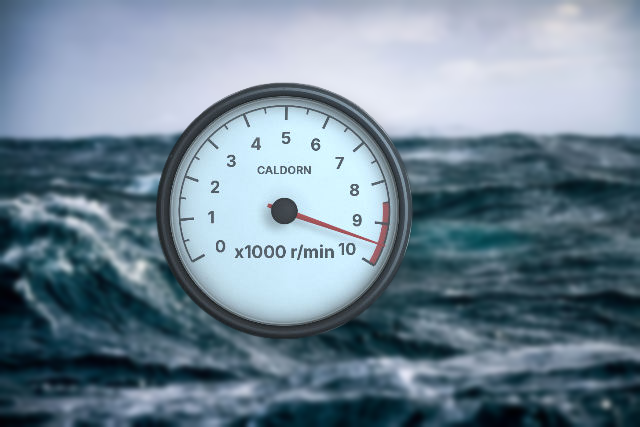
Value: 9500
